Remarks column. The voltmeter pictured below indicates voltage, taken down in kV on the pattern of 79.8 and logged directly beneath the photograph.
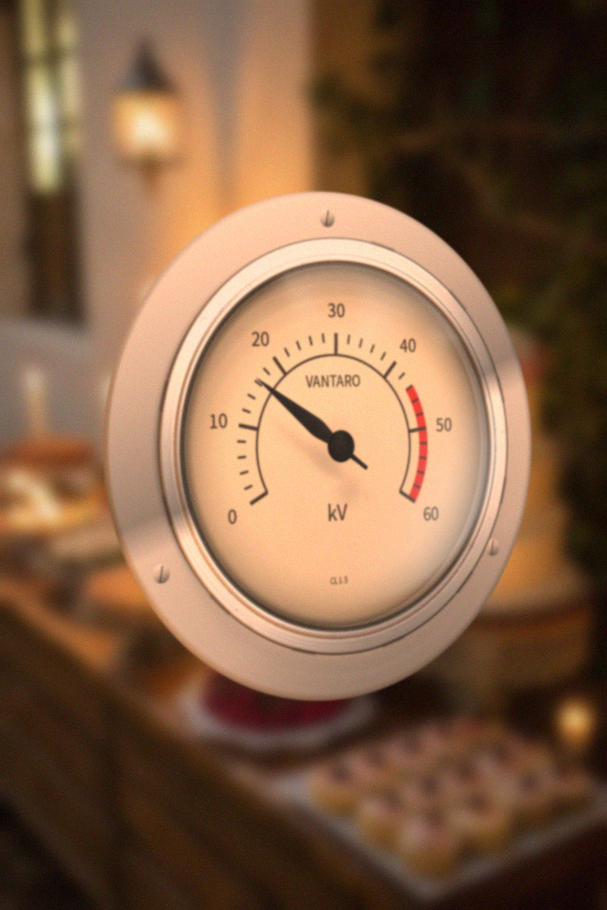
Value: 16
